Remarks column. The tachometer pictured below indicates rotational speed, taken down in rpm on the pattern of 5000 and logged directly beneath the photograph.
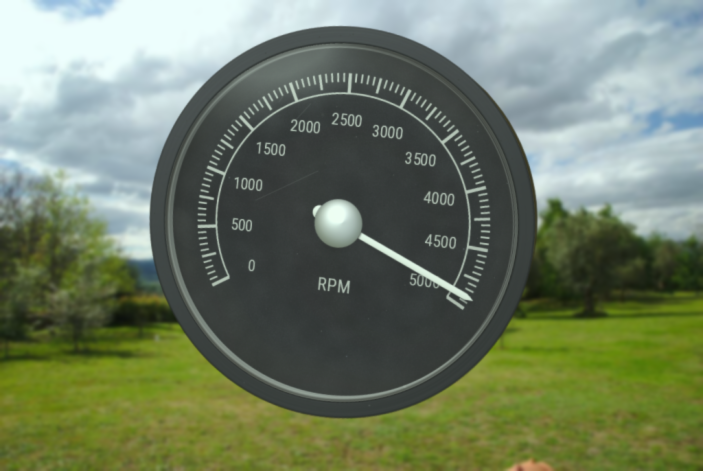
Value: 4900
